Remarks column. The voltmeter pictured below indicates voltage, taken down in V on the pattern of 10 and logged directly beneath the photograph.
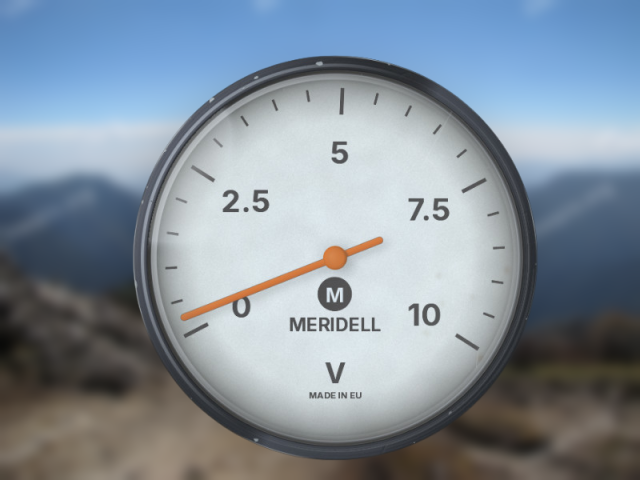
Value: 0.25
